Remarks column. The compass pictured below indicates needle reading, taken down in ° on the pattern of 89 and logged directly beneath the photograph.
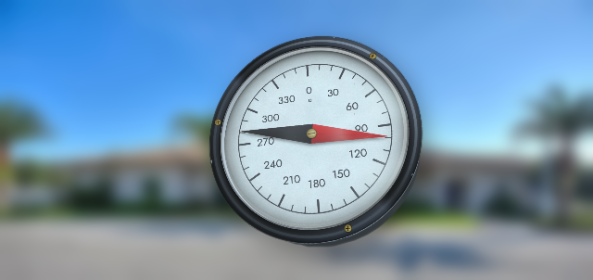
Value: 100
